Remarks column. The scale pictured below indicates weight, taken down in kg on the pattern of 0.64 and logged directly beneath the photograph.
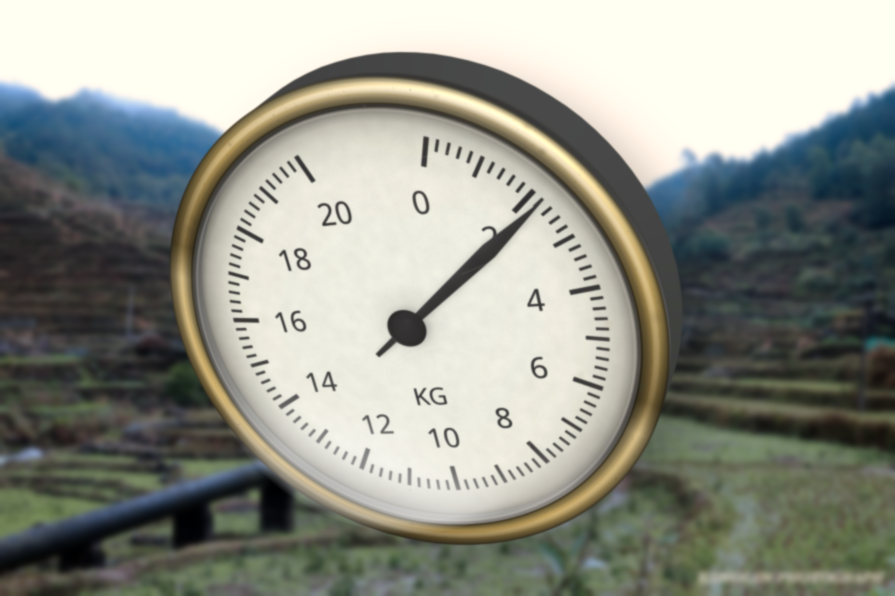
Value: 2.2
